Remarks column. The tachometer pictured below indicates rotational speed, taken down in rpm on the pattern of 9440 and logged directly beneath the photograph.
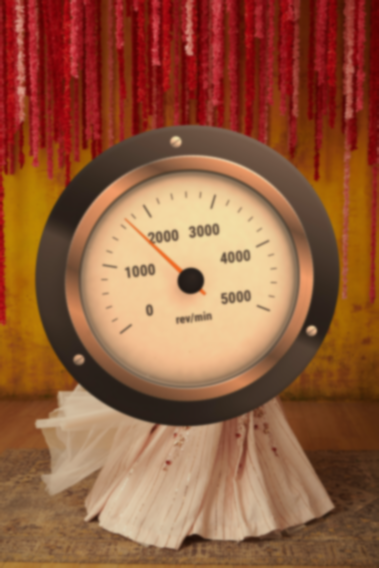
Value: 1700
